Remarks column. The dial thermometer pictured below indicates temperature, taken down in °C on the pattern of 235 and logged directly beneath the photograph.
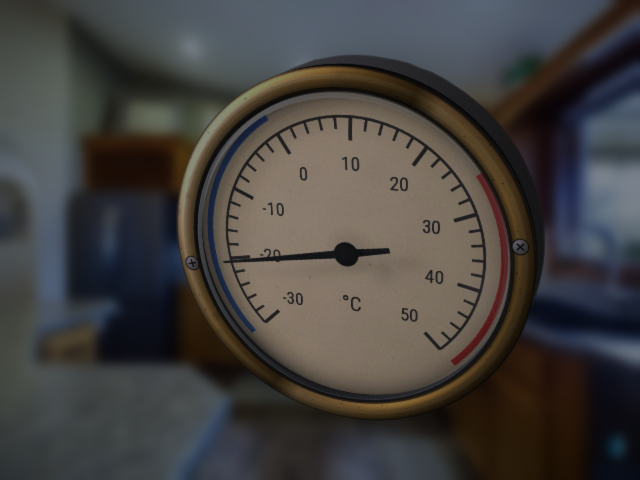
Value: -20
